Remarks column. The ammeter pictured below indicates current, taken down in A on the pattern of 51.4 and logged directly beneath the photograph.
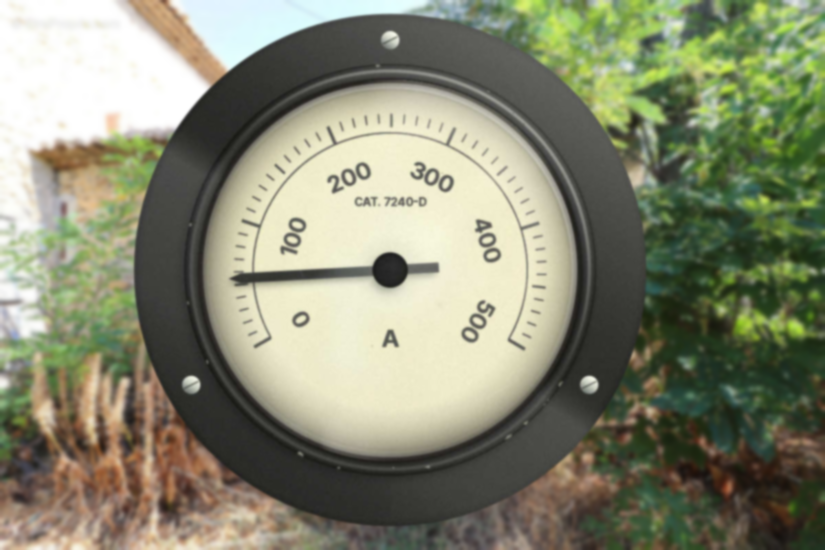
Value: 55
